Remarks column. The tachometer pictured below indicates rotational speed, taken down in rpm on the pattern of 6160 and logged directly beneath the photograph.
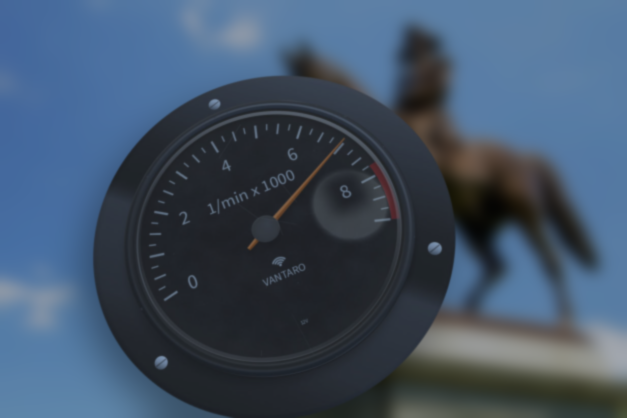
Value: 7000
